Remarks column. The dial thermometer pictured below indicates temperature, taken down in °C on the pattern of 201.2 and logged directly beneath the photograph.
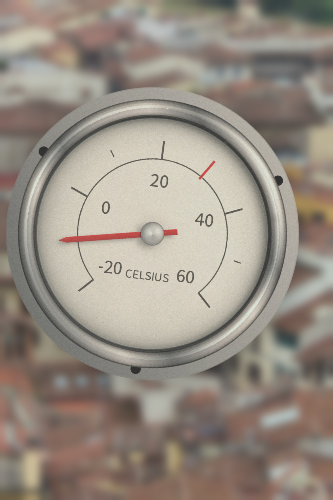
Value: -10
